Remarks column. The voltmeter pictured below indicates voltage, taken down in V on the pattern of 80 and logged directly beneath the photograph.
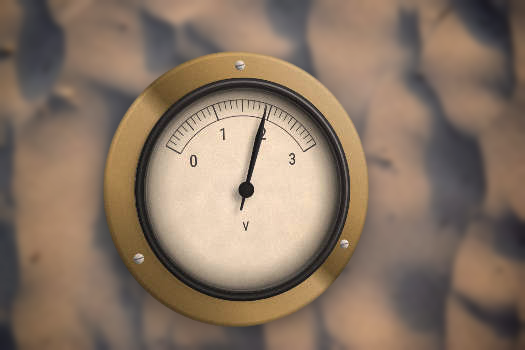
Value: 1.9
